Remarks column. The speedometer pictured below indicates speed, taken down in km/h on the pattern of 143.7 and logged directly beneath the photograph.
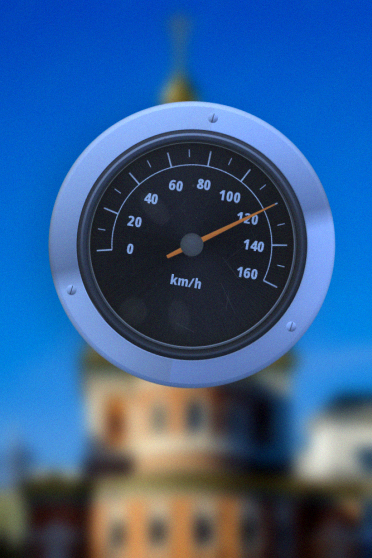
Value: 120
